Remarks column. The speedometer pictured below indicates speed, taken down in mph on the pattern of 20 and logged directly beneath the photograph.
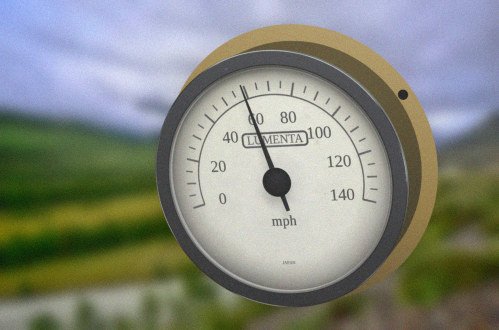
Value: 60
